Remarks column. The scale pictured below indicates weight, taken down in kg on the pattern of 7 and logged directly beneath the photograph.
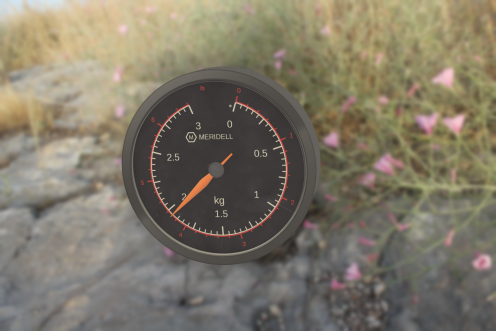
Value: 1.95
